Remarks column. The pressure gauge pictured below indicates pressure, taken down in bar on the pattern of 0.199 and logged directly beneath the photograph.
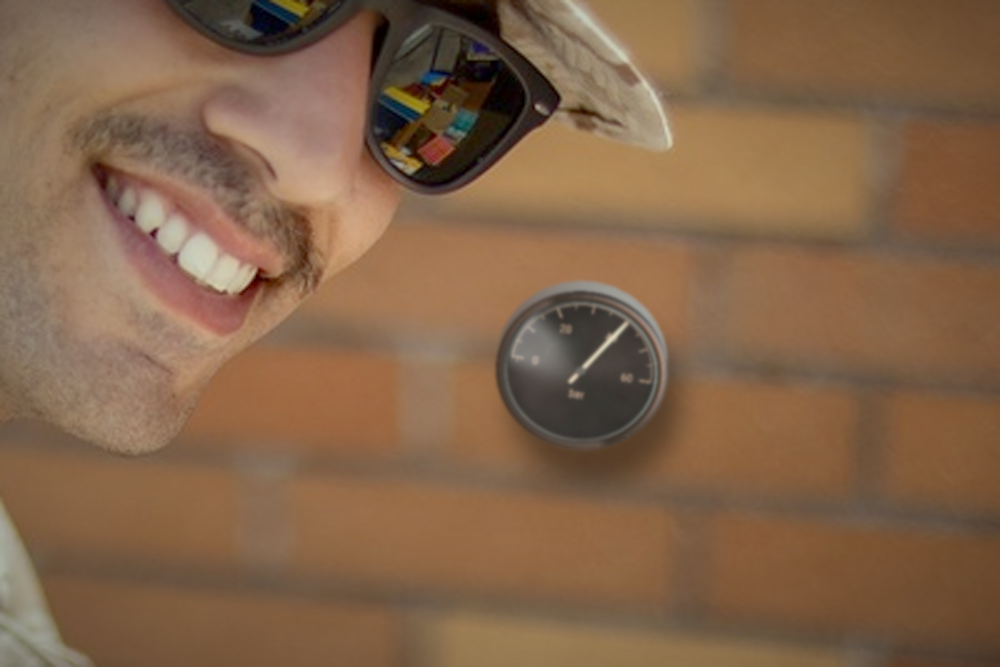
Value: 40
